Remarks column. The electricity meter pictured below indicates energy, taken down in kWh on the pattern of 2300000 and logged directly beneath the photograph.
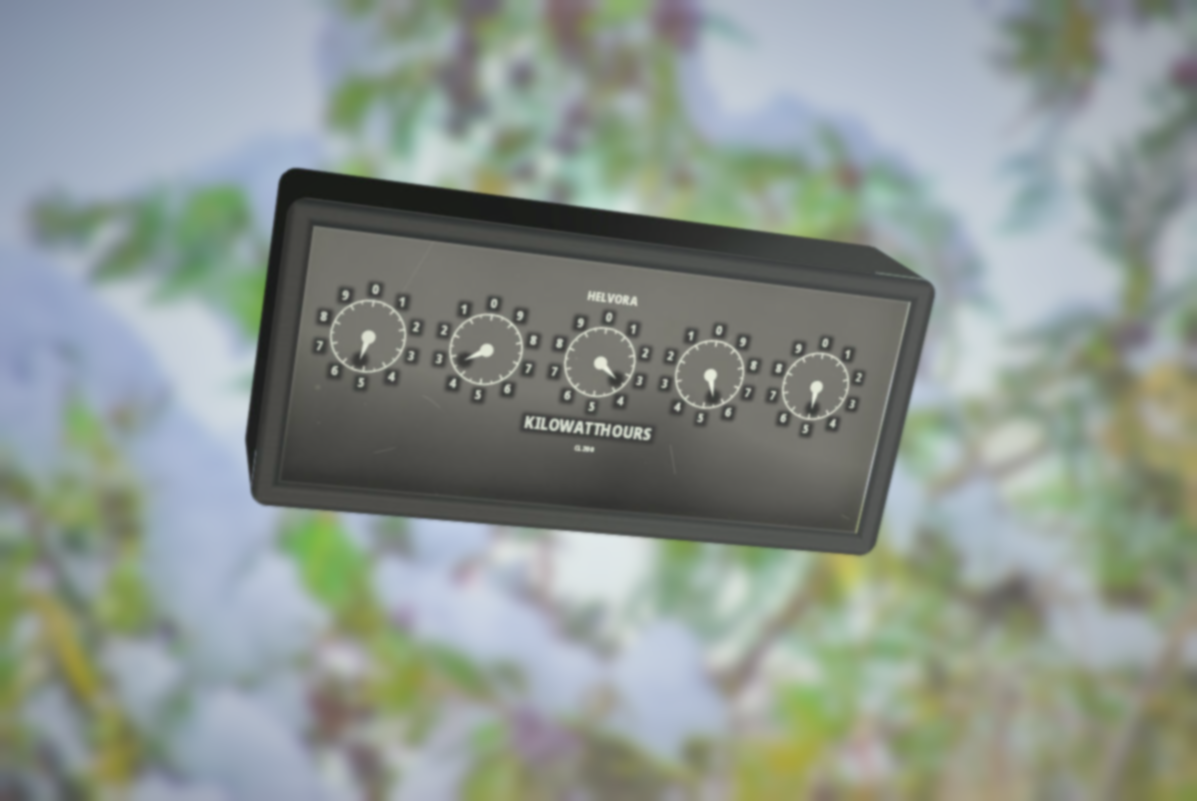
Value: 53355
